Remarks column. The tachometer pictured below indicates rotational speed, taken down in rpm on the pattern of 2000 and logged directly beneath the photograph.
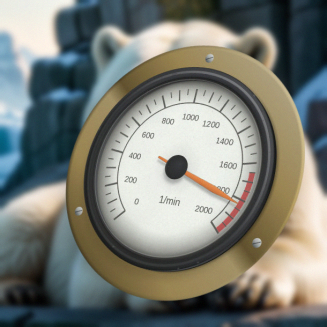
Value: 1825
